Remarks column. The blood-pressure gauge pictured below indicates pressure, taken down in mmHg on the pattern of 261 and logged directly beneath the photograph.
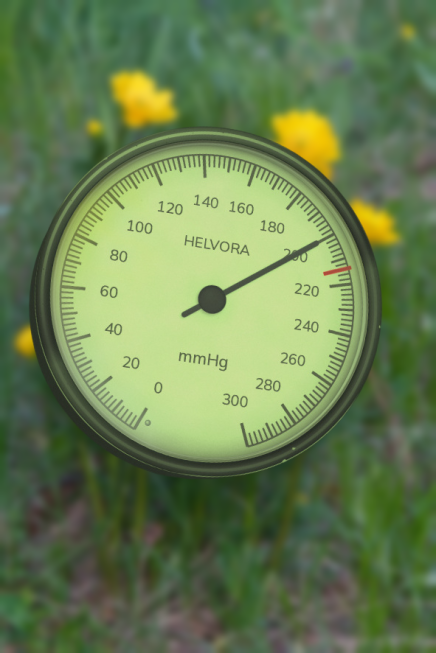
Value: 200
